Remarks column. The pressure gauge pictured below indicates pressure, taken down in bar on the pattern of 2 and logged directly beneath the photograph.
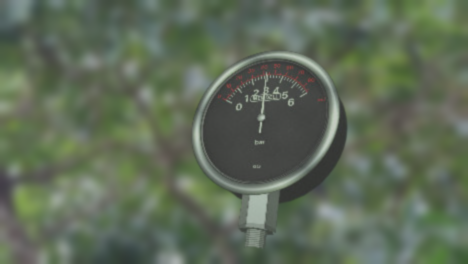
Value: 3
